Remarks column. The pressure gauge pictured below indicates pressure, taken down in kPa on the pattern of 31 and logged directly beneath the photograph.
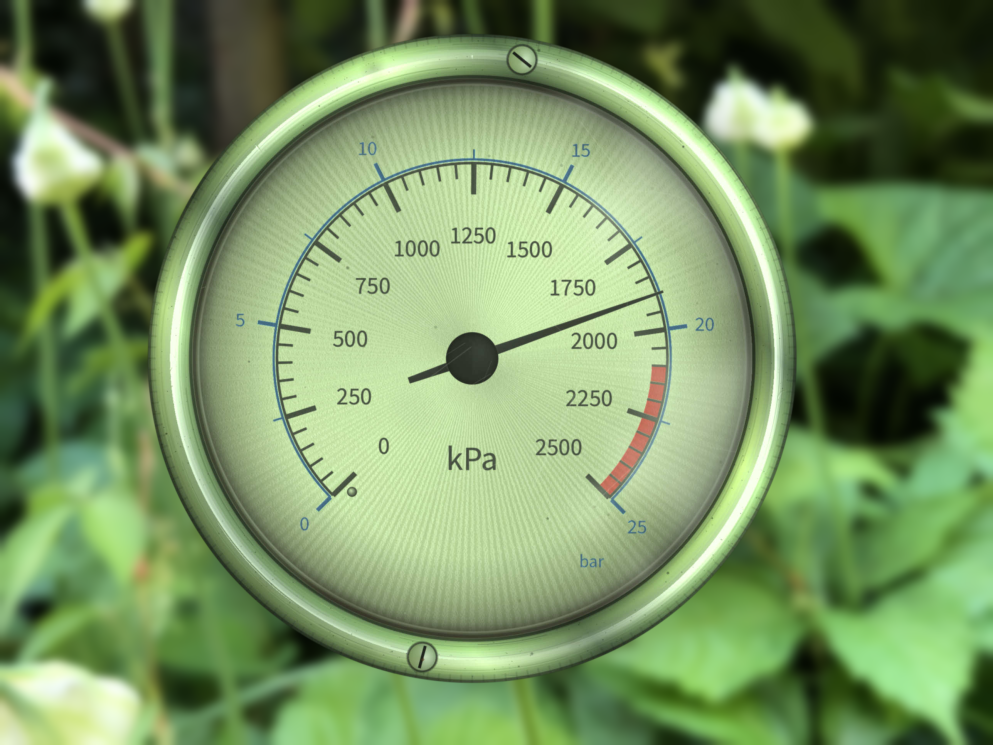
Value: 1900
